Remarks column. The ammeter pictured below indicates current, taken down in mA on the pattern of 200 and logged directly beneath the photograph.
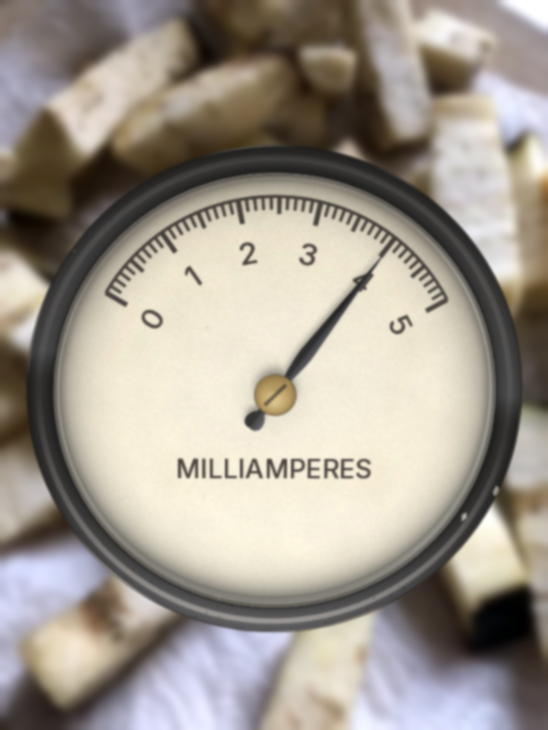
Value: 4
